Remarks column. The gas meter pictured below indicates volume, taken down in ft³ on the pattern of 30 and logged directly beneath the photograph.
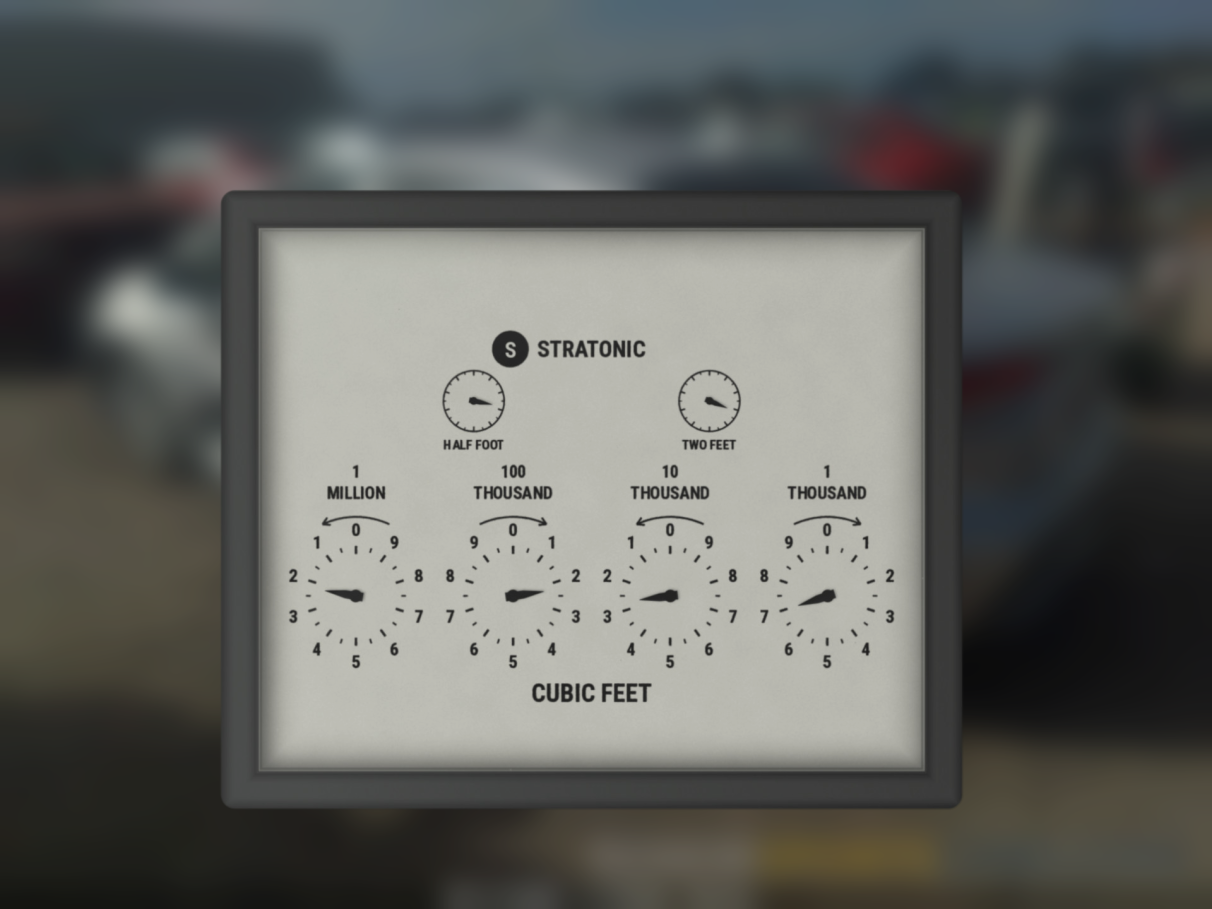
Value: 222700
